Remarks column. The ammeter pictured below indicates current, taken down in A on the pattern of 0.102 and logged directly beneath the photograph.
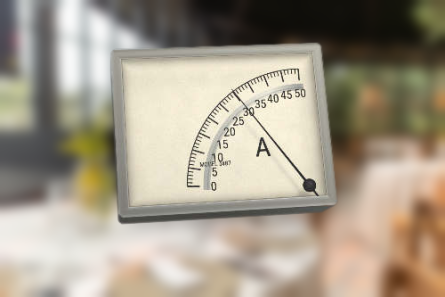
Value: 30
